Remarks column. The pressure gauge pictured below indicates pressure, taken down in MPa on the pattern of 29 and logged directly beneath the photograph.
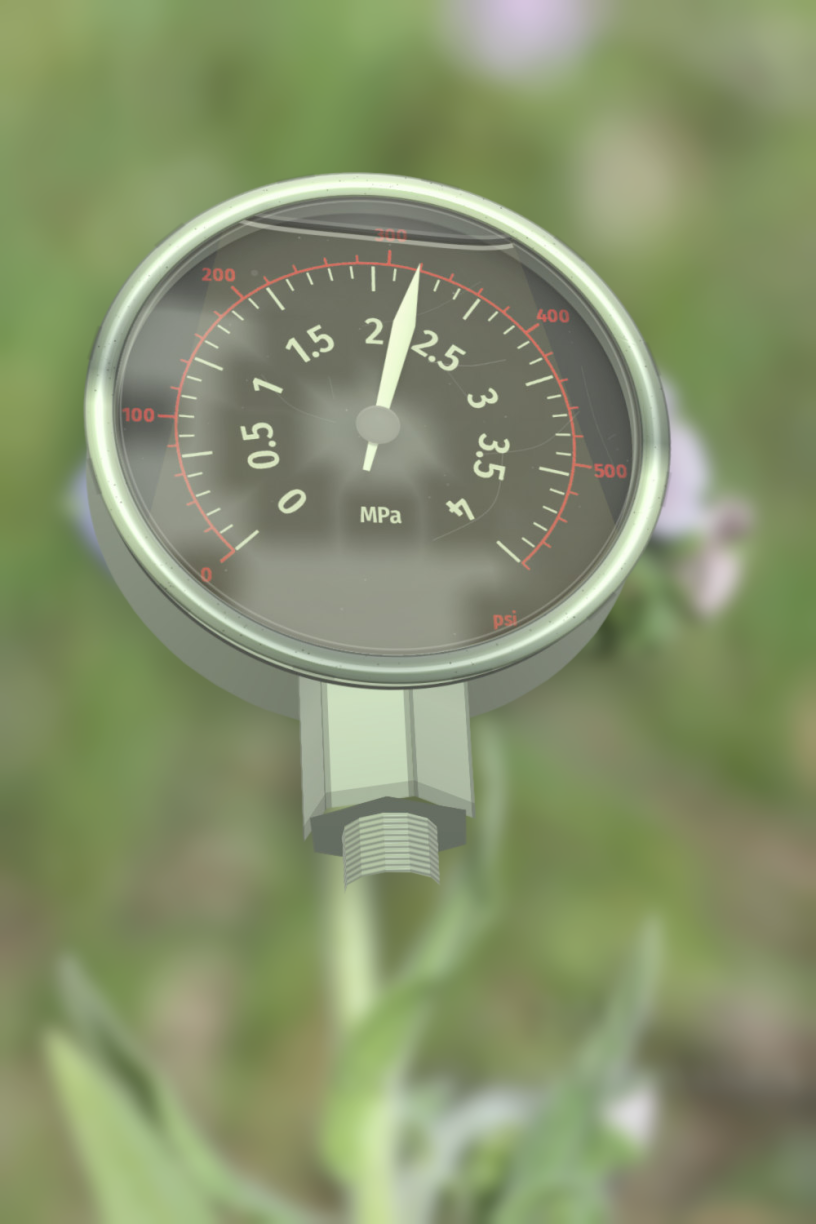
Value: 2.2
